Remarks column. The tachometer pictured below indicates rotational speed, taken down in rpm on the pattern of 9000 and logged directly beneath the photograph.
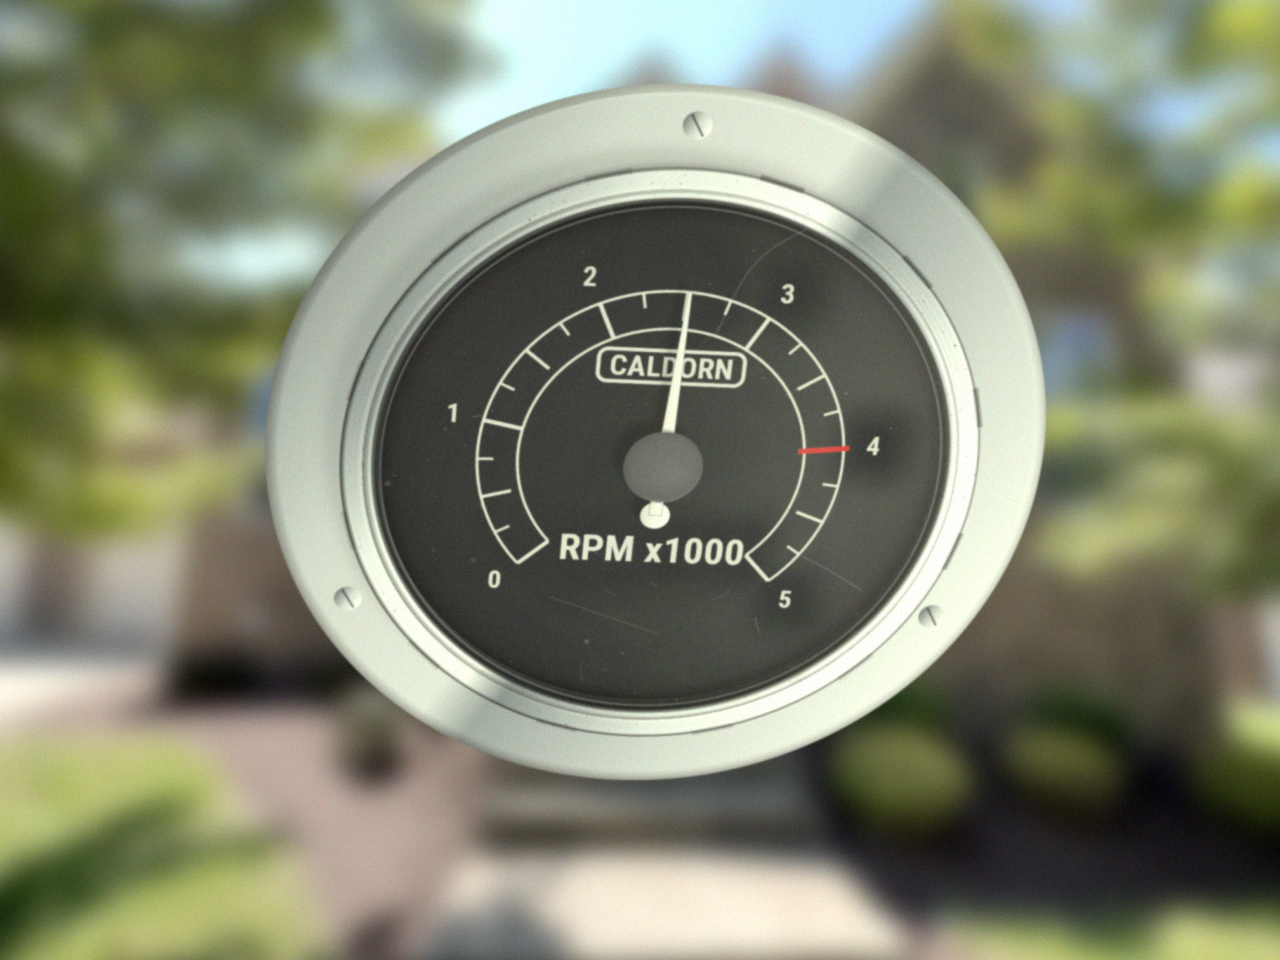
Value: 2500
